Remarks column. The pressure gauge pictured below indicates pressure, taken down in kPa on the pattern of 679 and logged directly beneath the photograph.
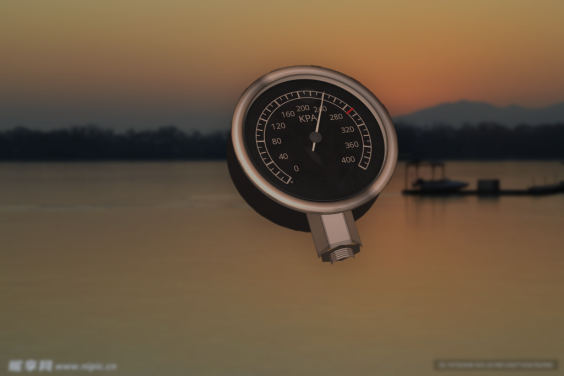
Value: 240
